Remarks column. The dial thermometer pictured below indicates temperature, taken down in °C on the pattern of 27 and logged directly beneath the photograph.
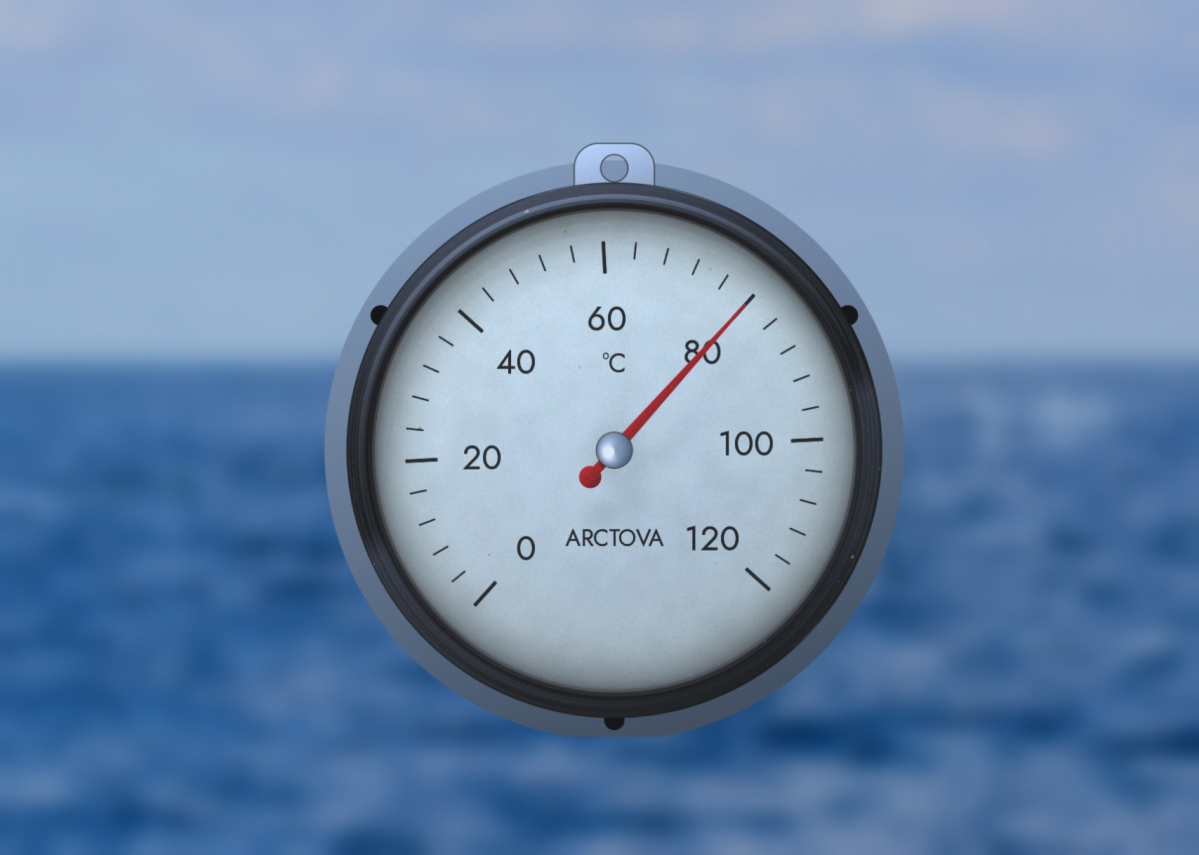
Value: 80
